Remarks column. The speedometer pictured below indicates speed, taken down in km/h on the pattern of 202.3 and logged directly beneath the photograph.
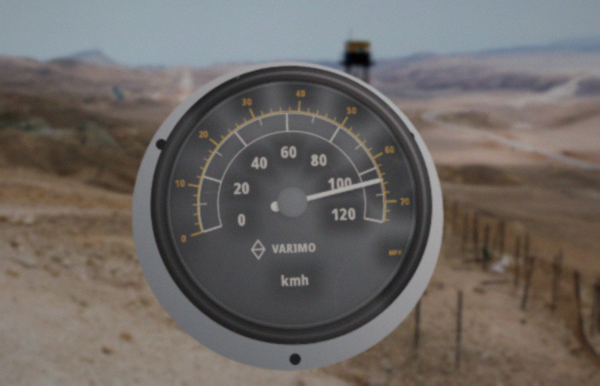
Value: 105
